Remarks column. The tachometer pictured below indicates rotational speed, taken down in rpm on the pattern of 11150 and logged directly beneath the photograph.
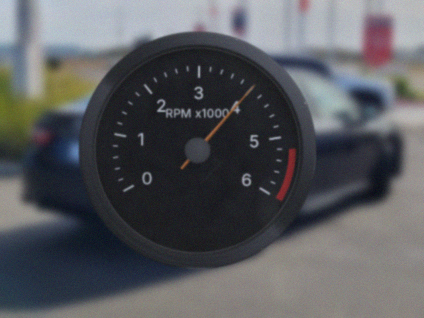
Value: 4000
